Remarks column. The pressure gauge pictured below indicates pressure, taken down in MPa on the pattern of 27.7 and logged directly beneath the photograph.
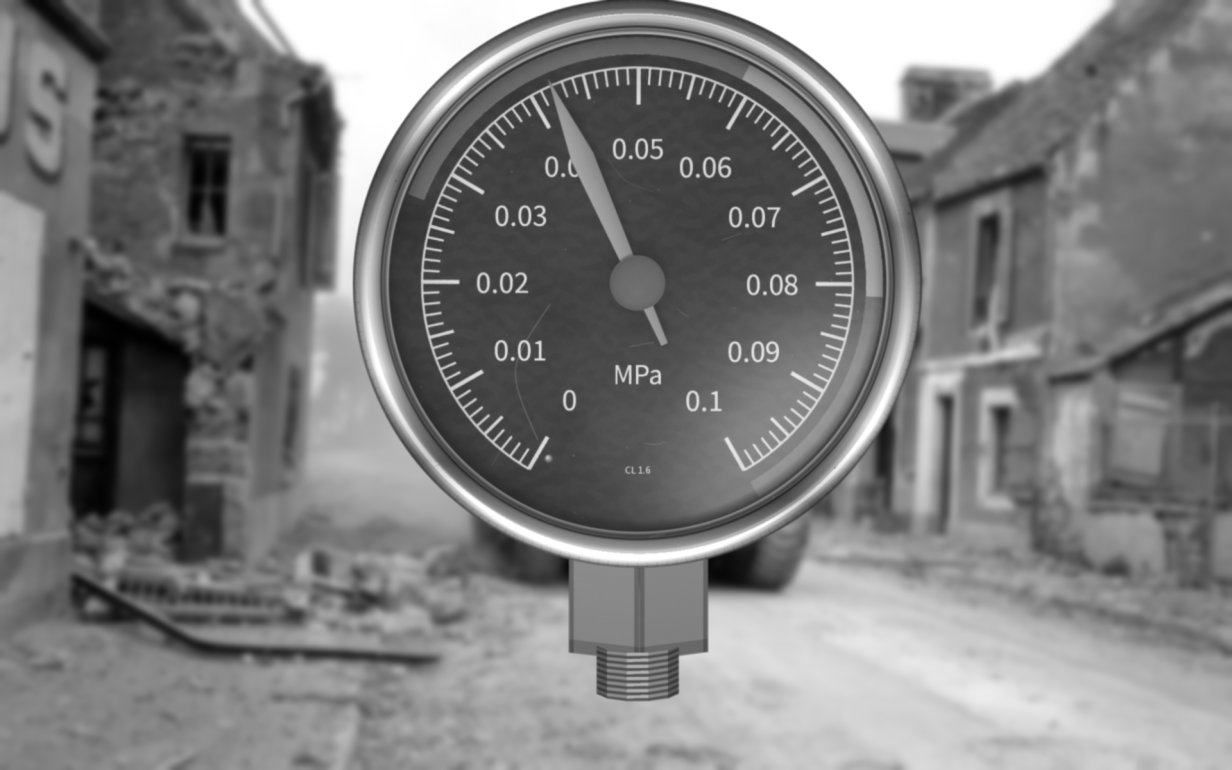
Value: 0.042
